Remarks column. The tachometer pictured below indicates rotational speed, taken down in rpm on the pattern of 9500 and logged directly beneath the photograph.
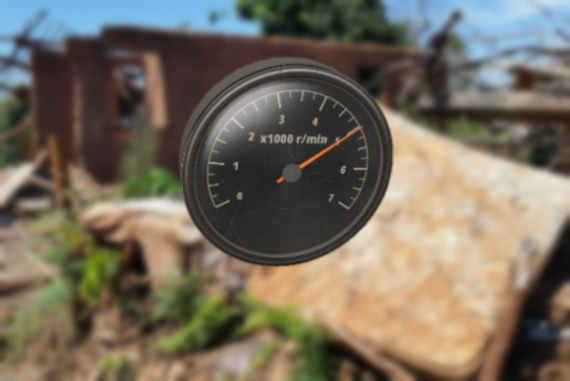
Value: 5000
